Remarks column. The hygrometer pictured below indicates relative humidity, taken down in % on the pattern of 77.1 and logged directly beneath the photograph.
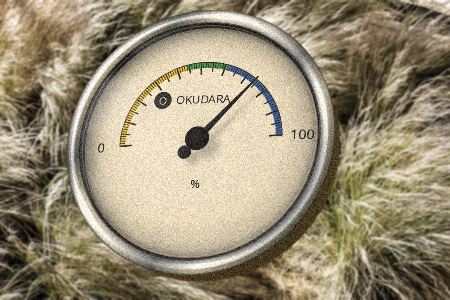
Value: 75
